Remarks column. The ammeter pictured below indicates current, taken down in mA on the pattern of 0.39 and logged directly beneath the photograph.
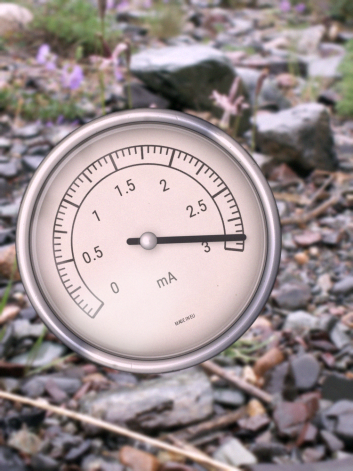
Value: 2.9
